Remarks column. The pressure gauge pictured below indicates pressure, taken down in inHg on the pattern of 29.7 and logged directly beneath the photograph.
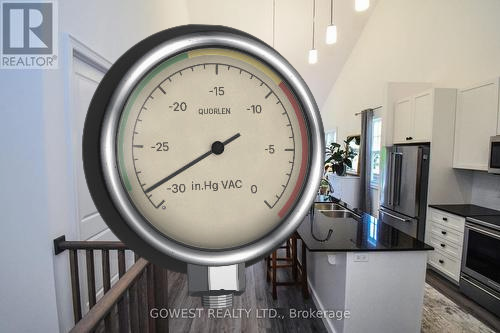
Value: -28.5
